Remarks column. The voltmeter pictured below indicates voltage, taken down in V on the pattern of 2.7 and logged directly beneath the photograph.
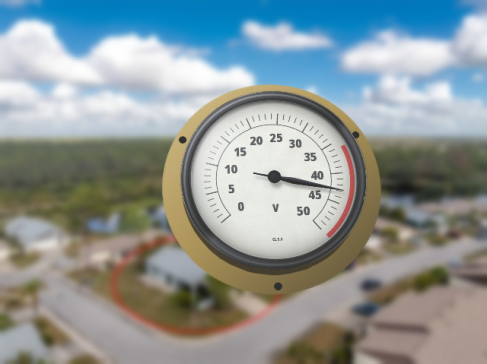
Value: 43
